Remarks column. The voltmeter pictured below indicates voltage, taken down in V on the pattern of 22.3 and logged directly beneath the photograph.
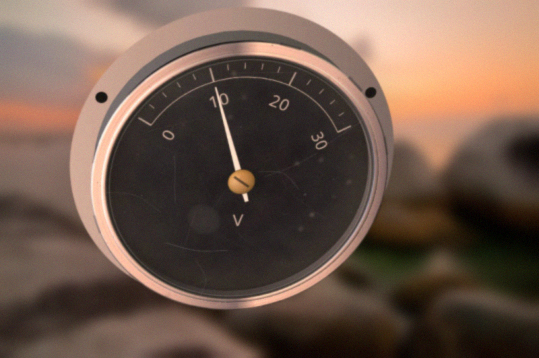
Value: 10
